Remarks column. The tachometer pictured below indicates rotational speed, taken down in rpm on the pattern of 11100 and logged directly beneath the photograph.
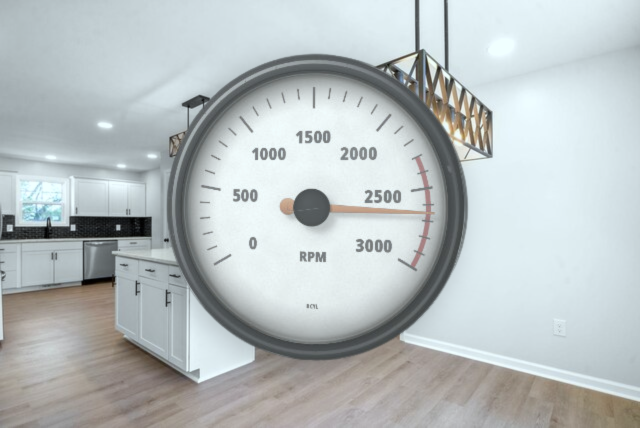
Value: 2650
